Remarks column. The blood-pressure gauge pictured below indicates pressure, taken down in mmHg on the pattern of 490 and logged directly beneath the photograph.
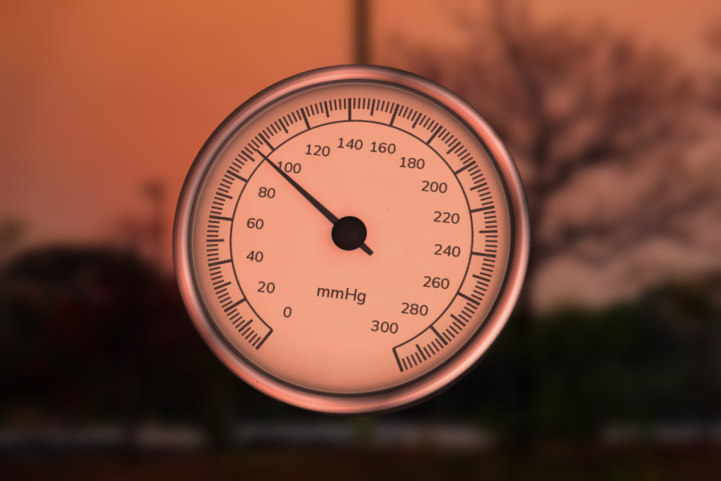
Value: 94
